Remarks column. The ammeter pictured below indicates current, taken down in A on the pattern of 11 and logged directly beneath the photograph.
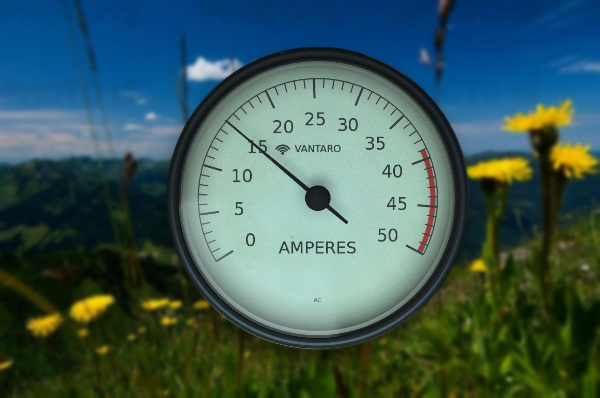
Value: 15
